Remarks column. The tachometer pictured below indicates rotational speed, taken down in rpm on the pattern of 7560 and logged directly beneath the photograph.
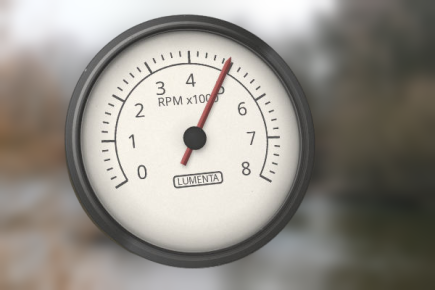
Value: 4900
